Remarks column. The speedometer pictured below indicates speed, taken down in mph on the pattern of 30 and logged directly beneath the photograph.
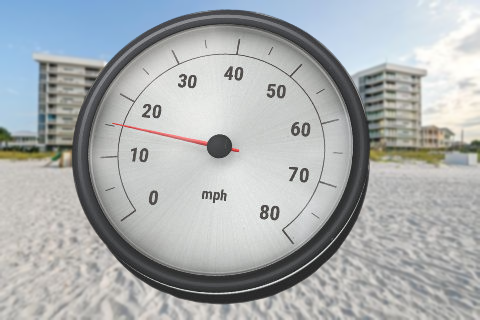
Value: 15
